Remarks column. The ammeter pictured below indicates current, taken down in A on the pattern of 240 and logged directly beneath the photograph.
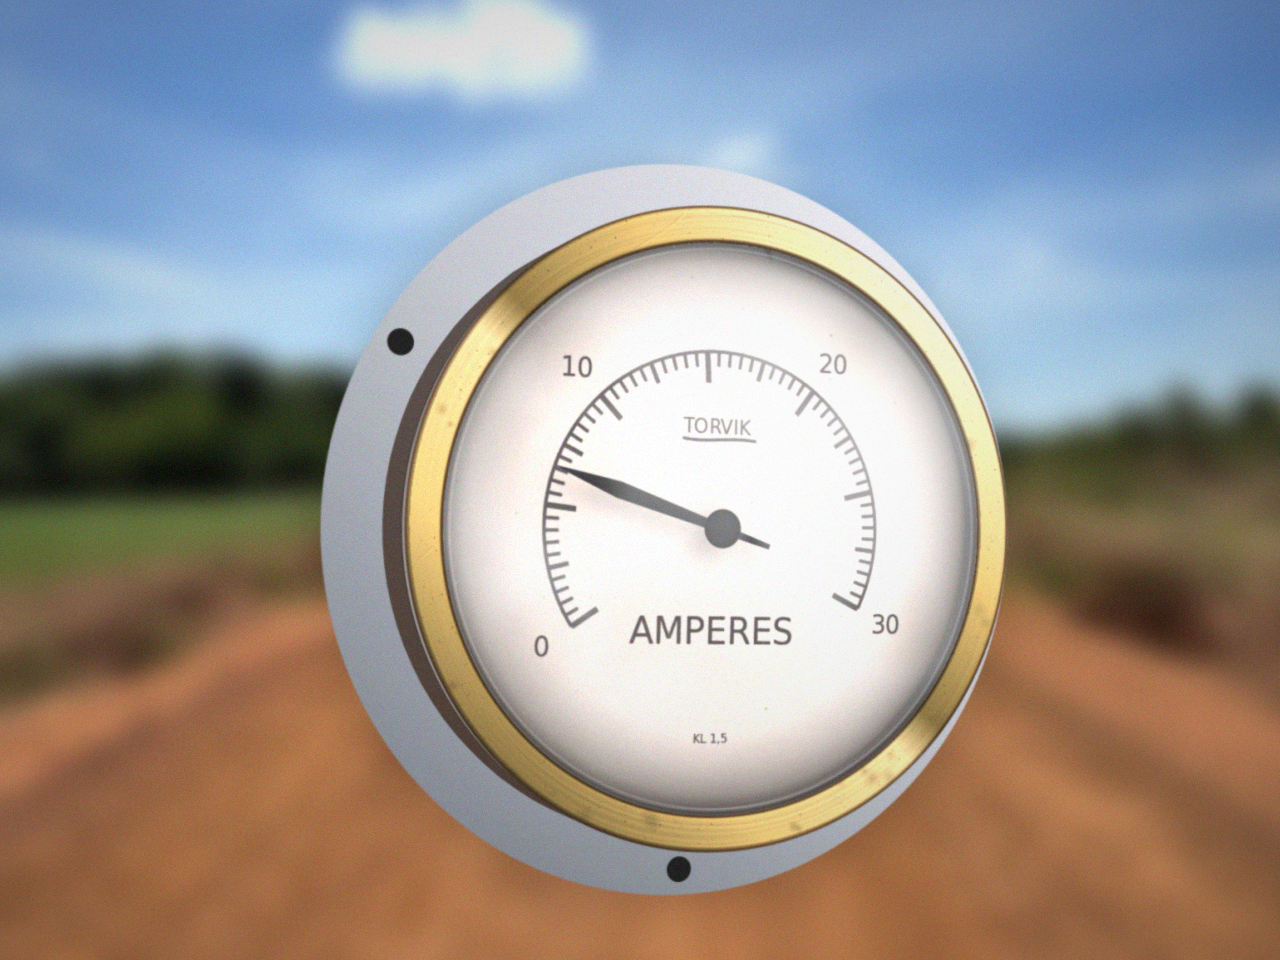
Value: 6.5
